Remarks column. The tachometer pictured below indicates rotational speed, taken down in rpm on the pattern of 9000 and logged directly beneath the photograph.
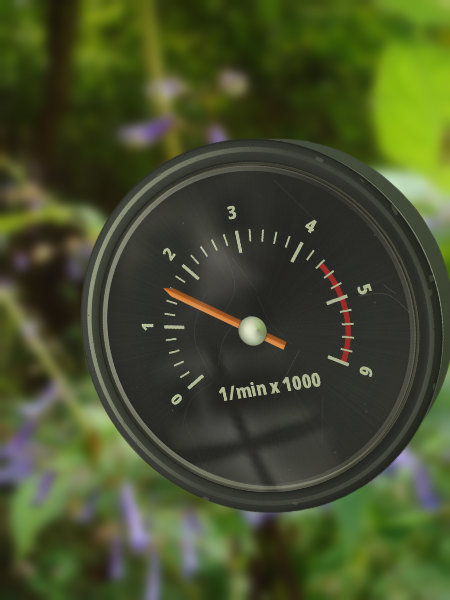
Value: 1600
